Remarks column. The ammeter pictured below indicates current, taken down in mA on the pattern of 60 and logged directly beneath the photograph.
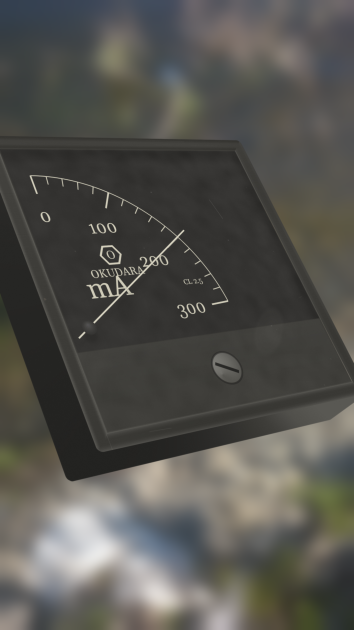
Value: 200
